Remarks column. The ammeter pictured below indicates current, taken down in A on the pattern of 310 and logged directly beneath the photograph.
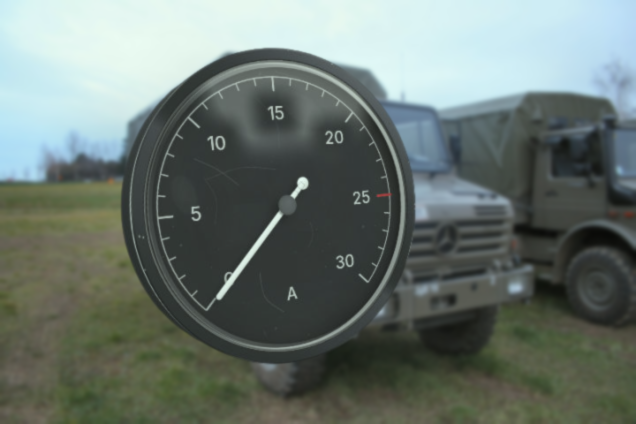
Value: 0
